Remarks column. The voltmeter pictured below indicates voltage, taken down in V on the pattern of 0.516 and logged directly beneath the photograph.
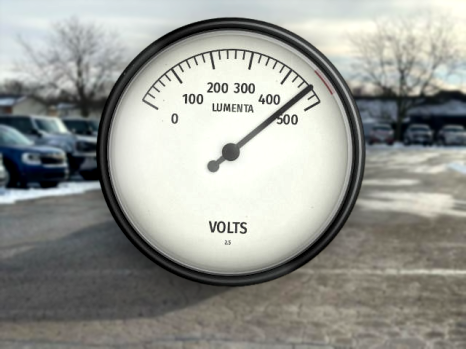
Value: 460
